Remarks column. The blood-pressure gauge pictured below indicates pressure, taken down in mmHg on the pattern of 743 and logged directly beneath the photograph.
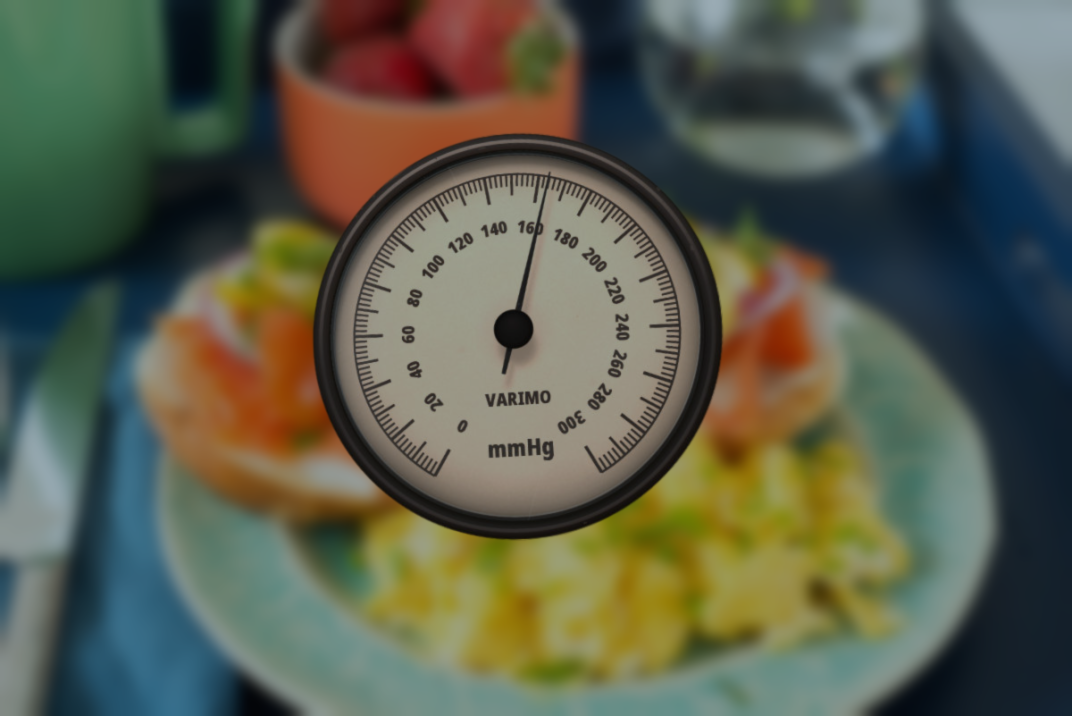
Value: 164
